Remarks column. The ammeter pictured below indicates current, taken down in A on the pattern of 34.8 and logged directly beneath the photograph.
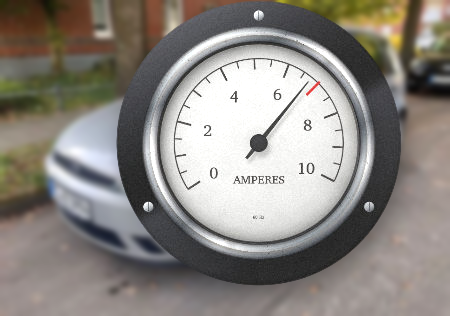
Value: 6.75
